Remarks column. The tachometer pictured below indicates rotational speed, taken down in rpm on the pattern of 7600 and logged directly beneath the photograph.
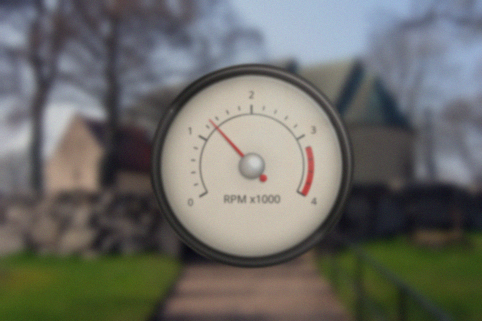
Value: 1300
